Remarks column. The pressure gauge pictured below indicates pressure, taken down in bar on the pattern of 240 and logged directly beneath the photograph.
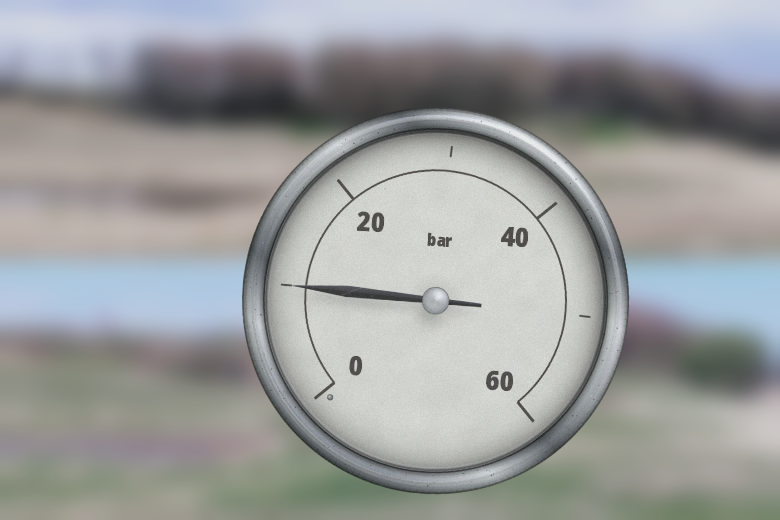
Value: 10
